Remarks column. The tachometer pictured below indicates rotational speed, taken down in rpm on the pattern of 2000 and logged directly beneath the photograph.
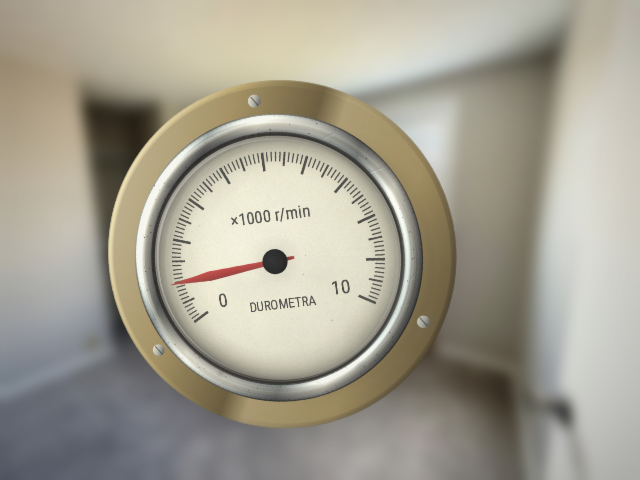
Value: 1000
